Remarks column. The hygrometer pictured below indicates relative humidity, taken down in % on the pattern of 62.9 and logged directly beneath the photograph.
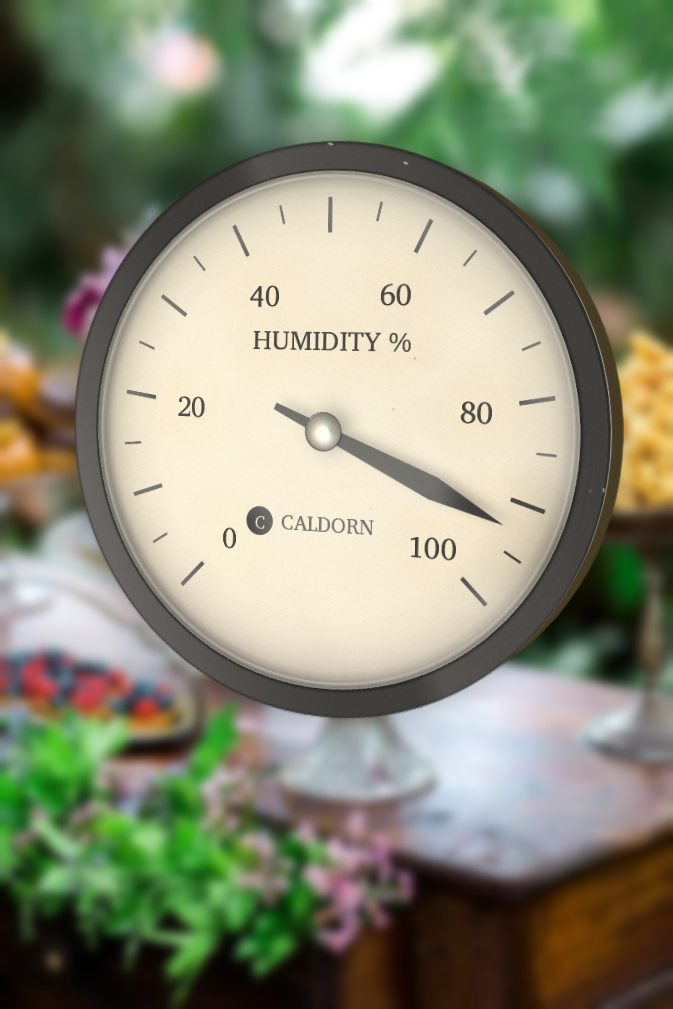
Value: 92.5
